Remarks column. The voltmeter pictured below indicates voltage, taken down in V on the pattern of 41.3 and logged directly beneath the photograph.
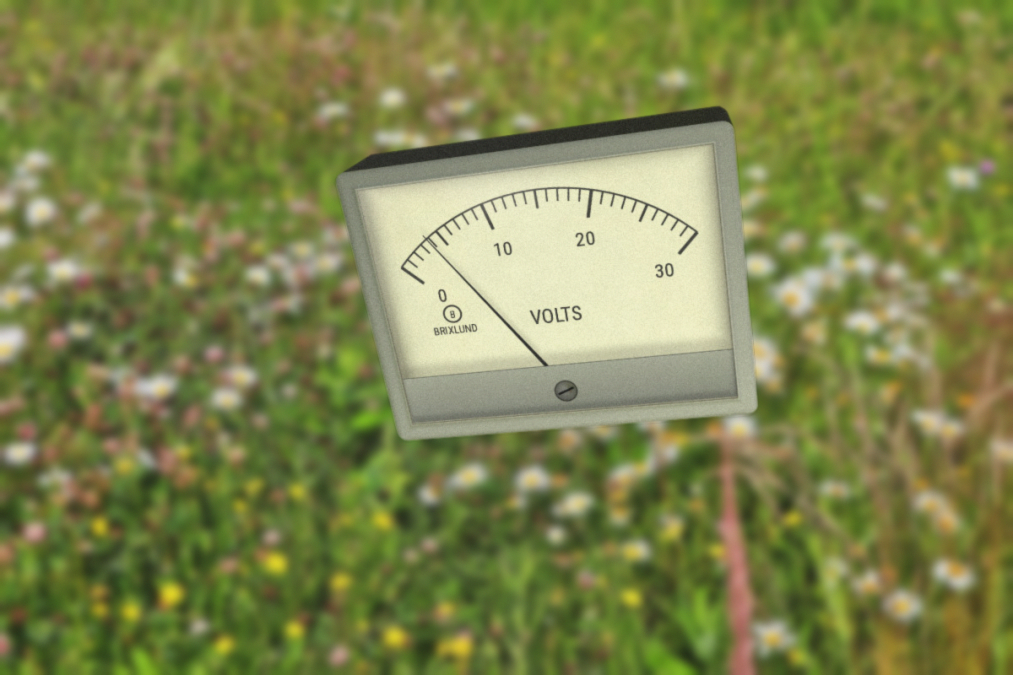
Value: 4
